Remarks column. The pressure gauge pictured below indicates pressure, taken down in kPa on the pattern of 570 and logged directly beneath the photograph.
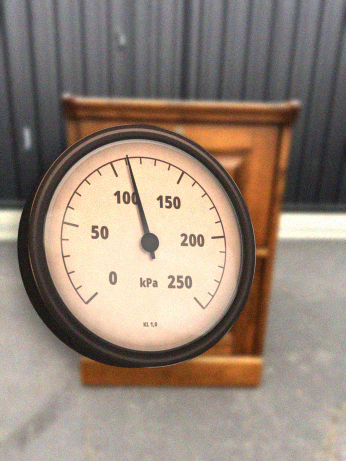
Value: 110
